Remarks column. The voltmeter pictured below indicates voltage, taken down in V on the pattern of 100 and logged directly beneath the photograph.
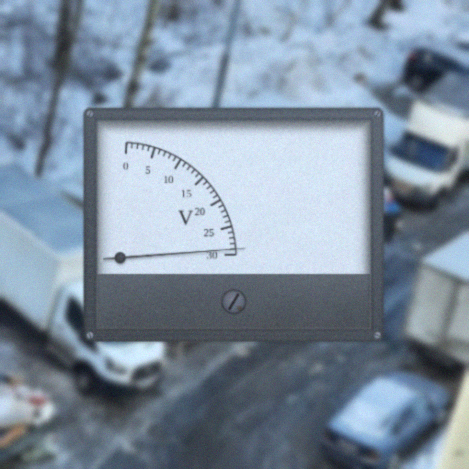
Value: 29
